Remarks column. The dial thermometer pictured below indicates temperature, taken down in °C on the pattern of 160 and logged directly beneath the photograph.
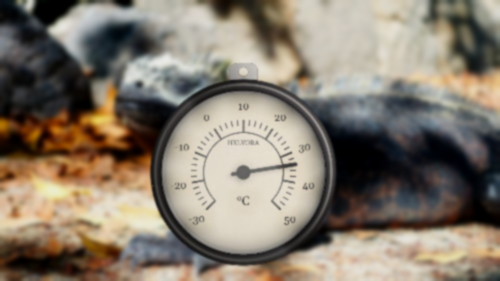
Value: 34
